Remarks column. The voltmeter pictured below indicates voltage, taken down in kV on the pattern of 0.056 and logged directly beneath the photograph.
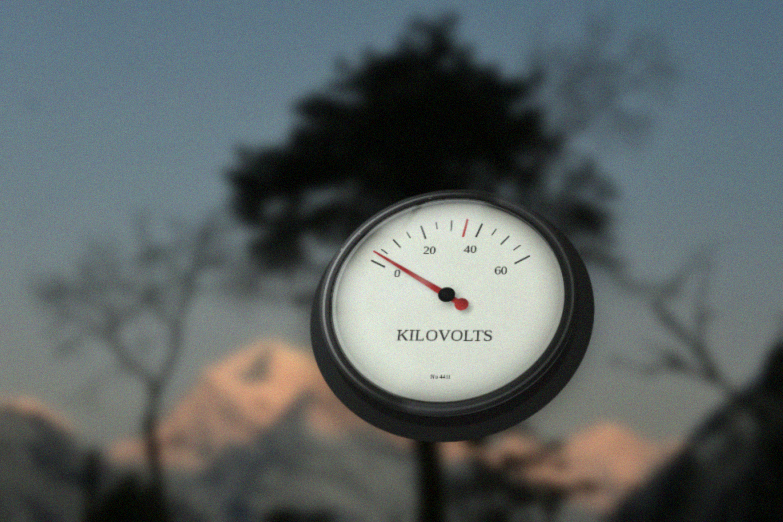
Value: 2.5
